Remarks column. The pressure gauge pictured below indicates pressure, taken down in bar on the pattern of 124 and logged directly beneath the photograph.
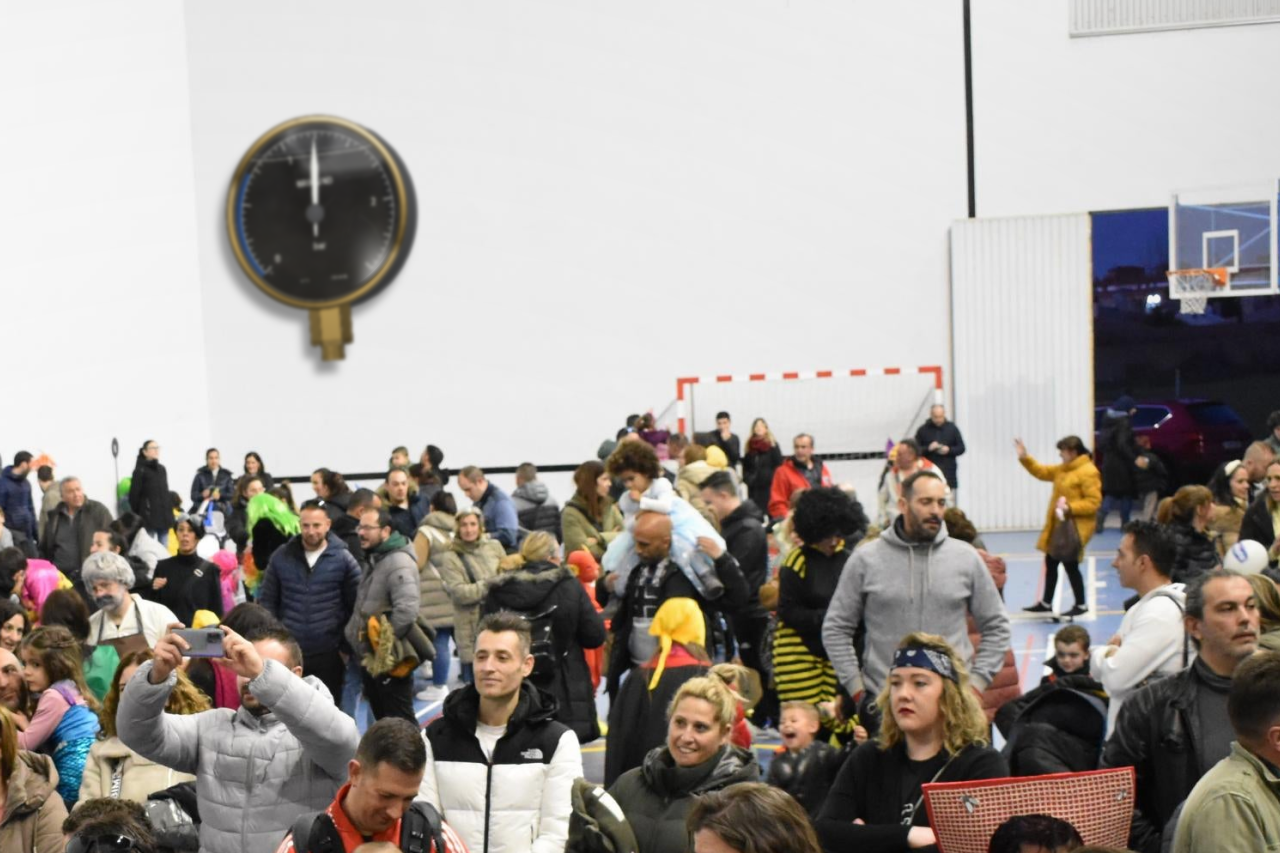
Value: 1.25
